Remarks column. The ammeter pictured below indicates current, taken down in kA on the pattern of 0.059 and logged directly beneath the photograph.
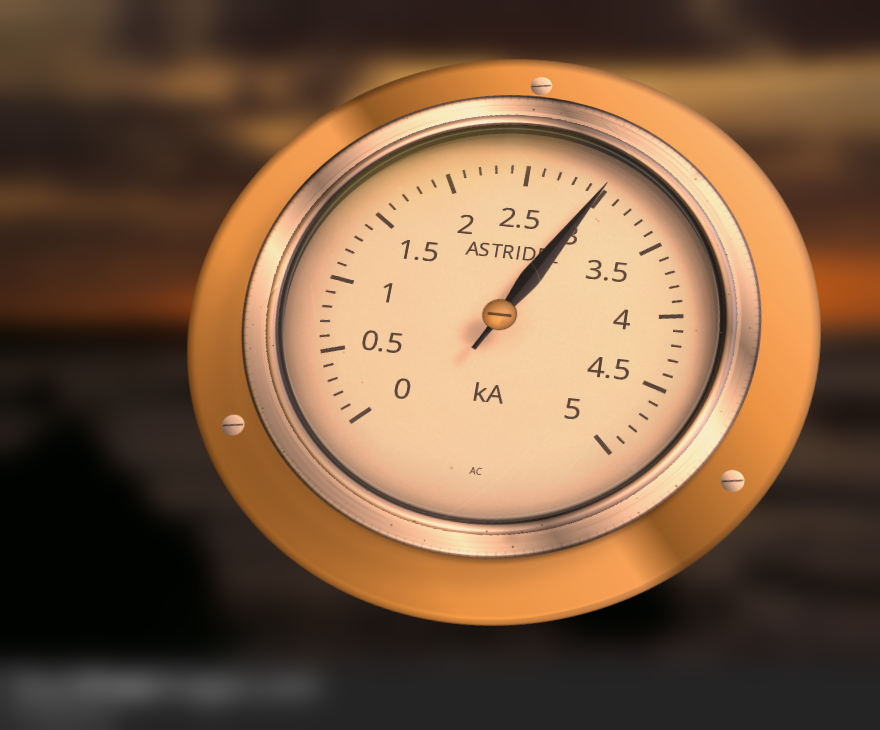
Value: 3
